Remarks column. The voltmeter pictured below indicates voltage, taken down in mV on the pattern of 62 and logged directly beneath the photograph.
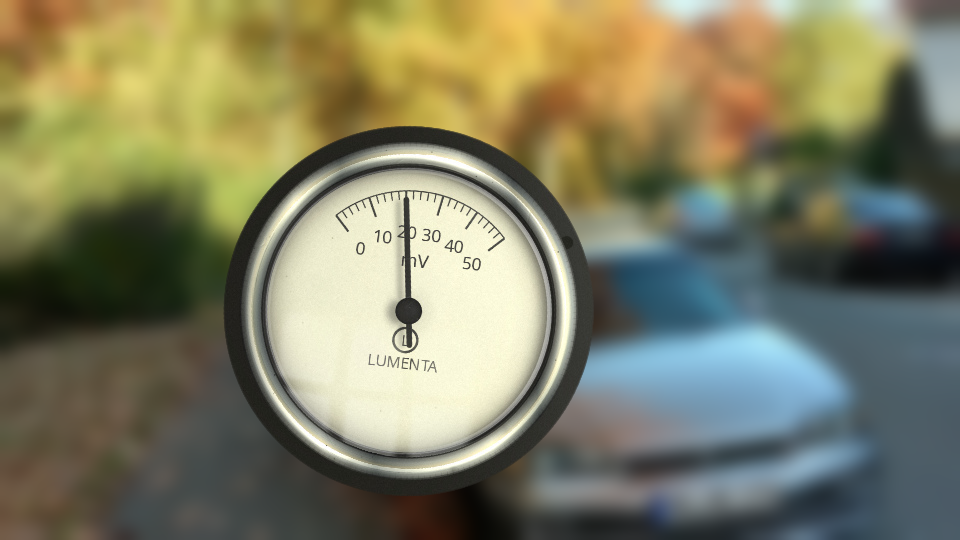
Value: 20
